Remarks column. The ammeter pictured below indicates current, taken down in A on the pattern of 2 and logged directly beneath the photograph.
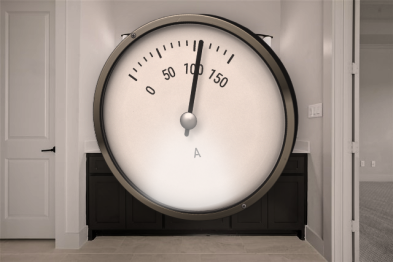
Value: 110
